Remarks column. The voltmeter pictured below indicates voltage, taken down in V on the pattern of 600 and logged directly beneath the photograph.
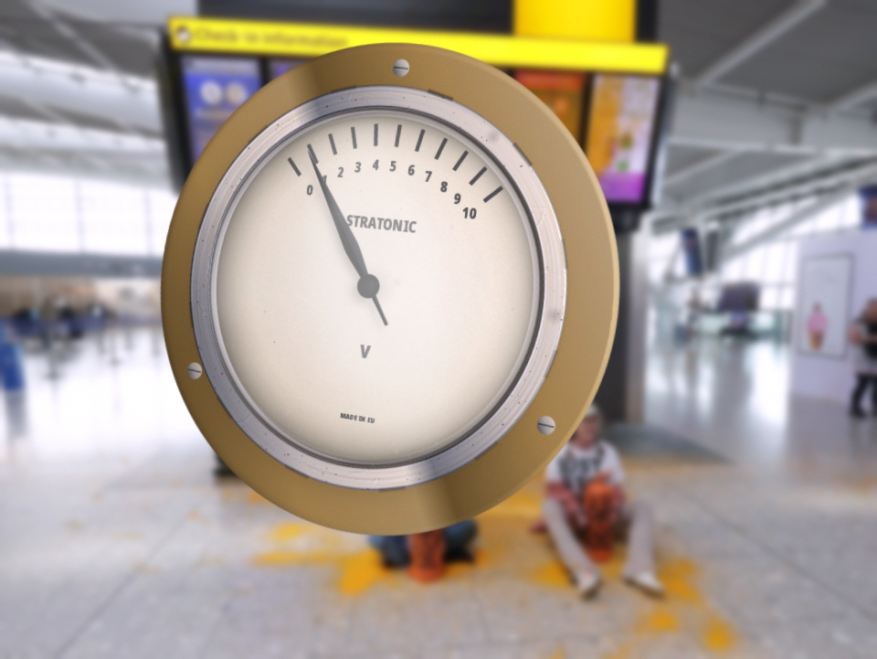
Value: 1
